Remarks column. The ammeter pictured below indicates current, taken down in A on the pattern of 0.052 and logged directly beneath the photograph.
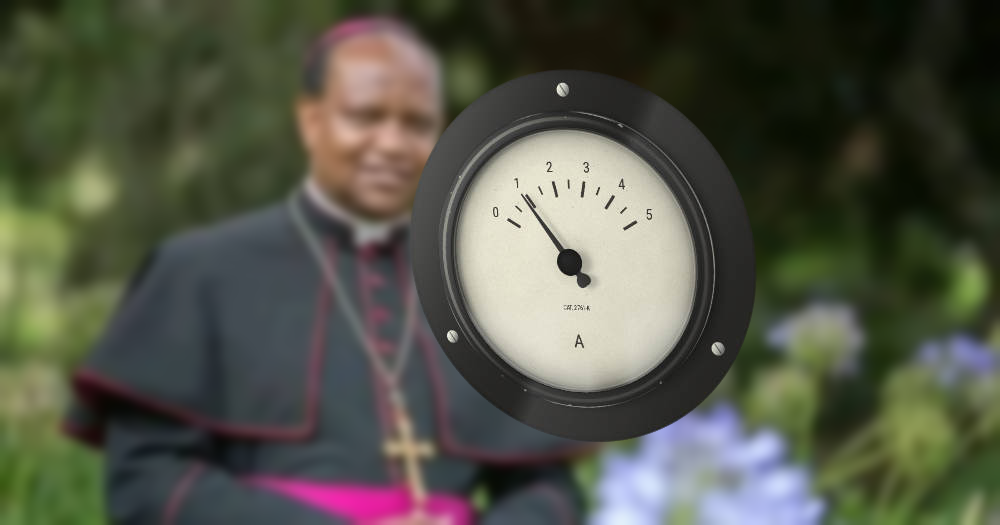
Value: 1
